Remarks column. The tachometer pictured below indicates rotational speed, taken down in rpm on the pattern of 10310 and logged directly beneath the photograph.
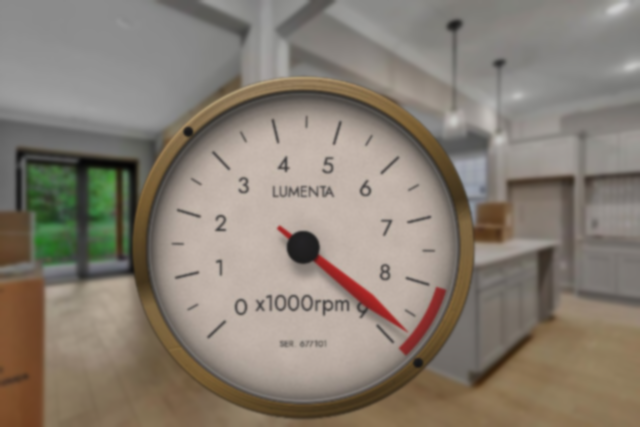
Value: 8750
